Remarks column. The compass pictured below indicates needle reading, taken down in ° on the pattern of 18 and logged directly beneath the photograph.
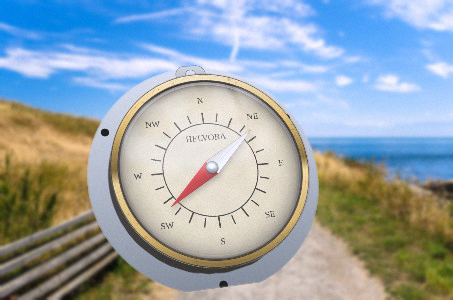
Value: 232.5
